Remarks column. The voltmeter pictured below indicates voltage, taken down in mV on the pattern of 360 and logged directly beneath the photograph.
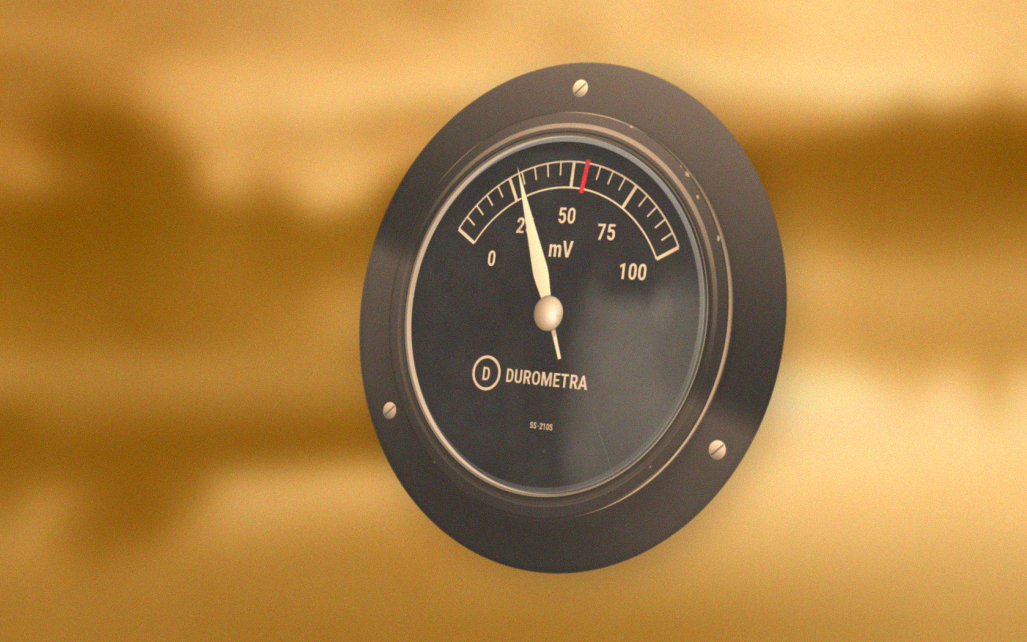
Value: 30
